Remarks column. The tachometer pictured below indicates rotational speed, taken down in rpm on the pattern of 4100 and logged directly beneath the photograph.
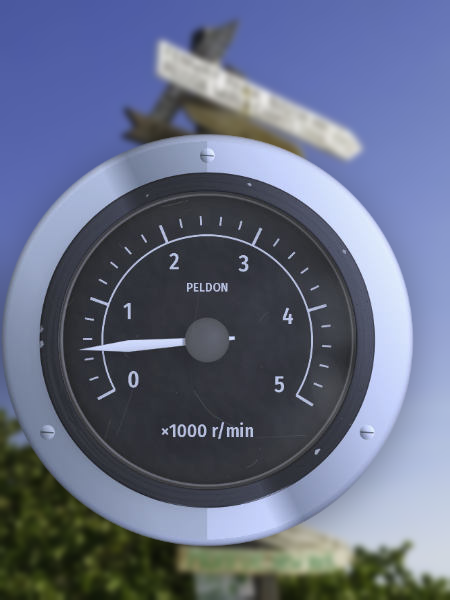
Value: 500
